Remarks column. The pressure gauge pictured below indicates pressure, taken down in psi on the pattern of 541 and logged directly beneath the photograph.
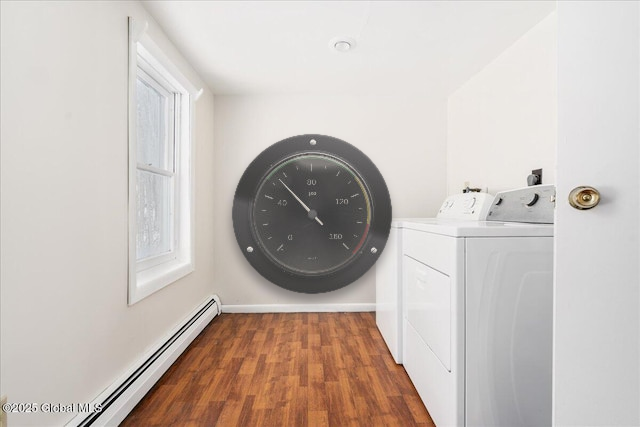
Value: 55
